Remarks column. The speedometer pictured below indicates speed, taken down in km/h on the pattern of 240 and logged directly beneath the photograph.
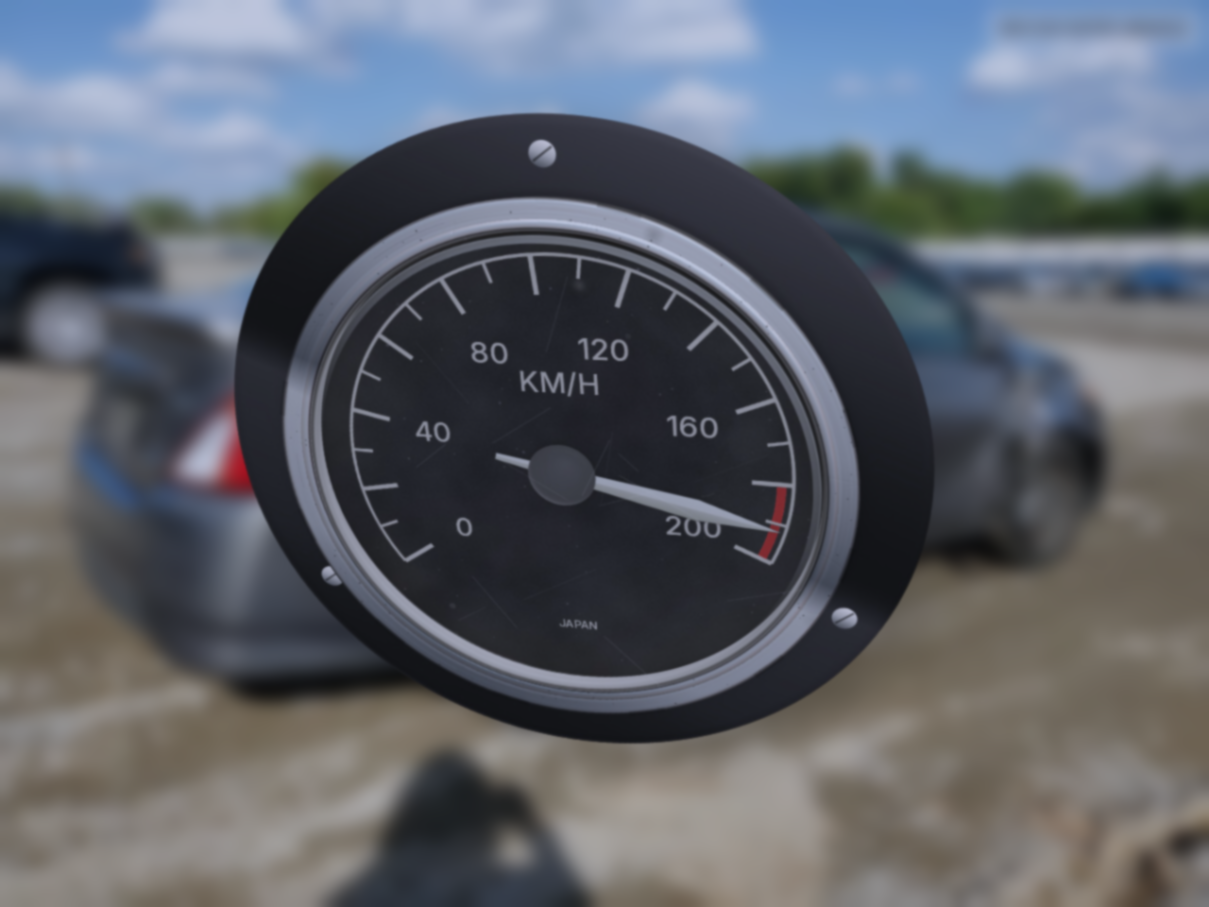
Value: 190
